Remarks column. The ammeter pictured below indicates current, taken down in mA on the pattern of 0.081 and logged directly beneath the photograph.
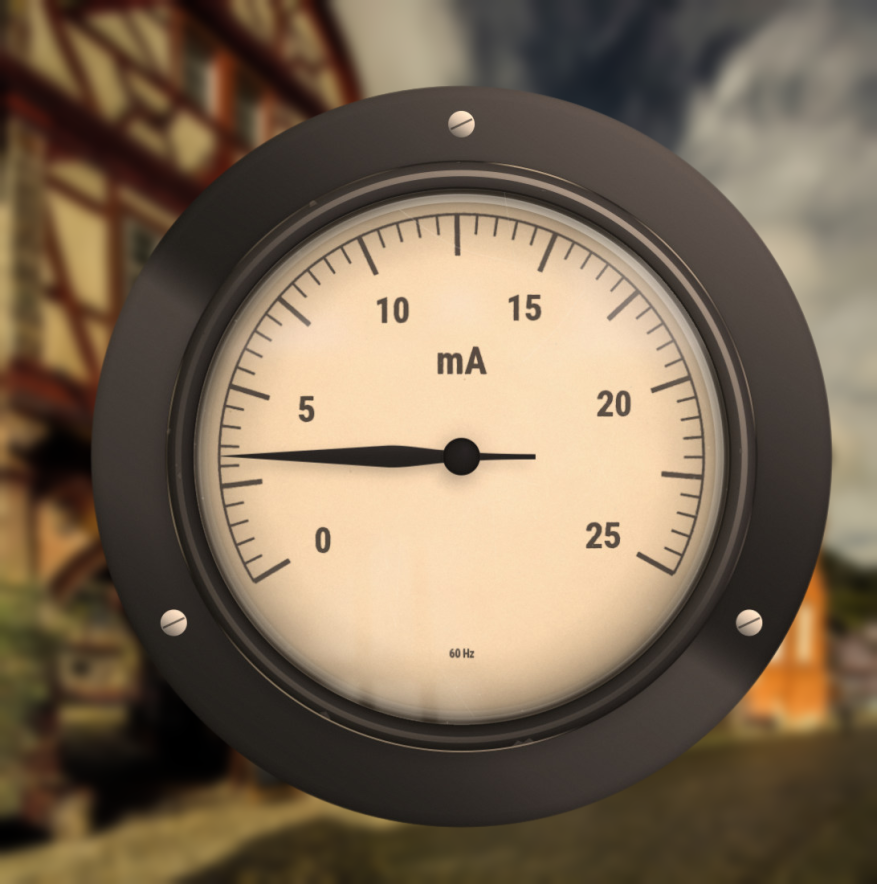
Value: 3.25
